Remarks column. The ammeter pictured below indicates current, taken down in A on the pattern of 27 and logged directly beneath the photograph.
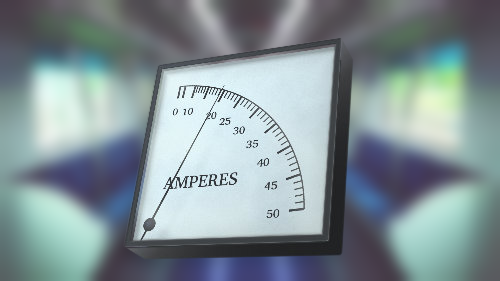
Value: 20
